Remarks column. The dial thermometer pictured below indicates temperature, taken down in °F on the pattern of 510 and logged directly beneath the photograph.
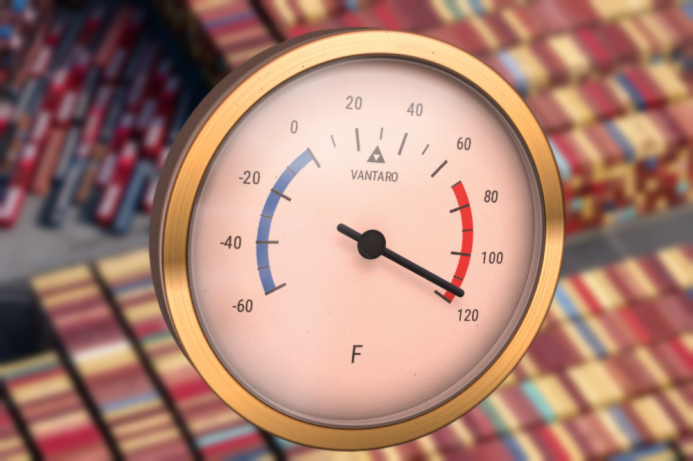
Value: 115
